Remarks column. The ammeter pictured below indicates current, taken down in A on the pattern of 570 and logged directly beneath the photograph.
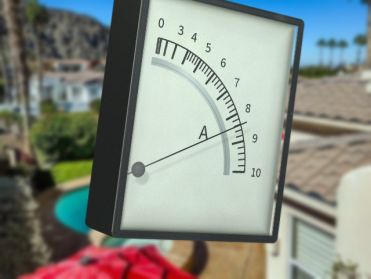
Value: 8.4
